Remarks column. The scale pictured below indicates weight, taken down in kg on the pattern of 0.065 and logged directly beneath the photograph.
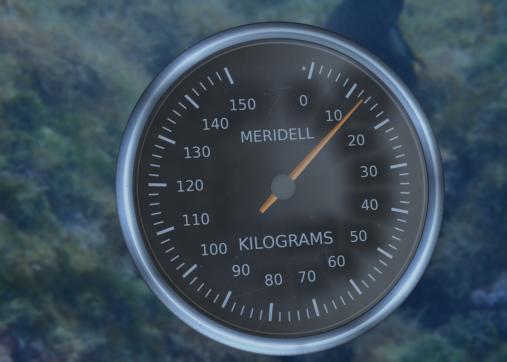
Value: 13
